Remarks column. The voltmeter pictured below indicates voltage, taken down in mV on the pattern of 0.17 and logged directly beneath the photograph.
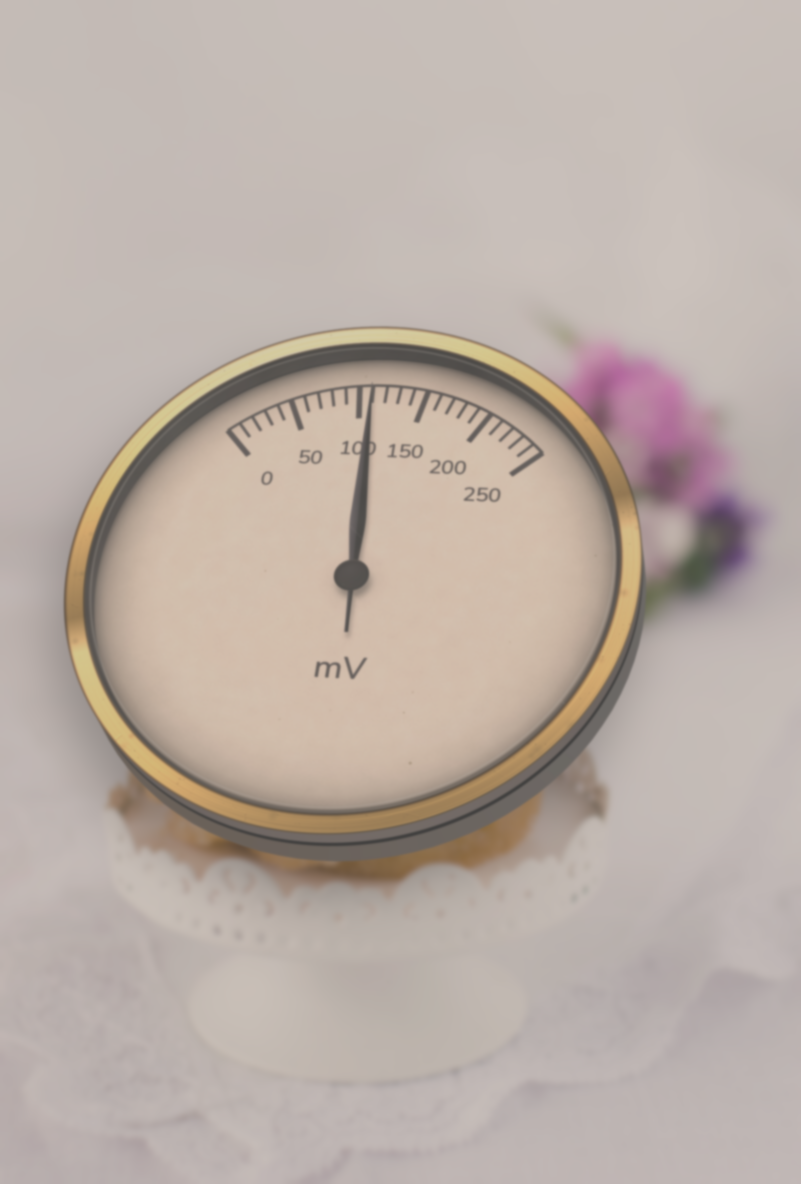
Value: 110
